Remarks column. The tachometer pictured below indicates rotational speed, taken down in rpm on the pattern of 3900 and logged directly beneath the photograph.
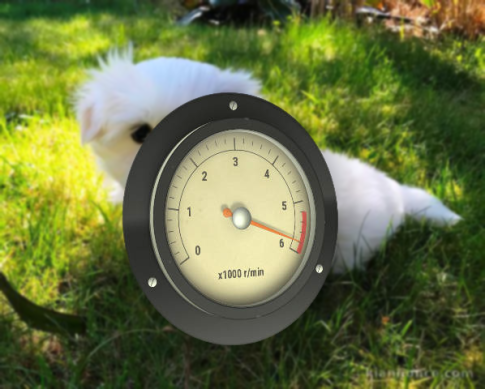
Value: 5800
